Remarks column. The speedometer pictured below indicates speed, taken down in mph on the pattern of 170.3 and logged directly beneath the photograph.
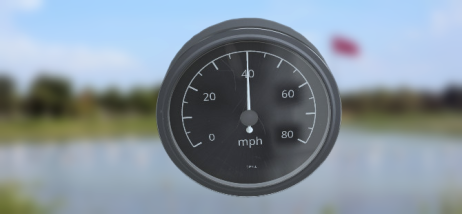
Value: 40
